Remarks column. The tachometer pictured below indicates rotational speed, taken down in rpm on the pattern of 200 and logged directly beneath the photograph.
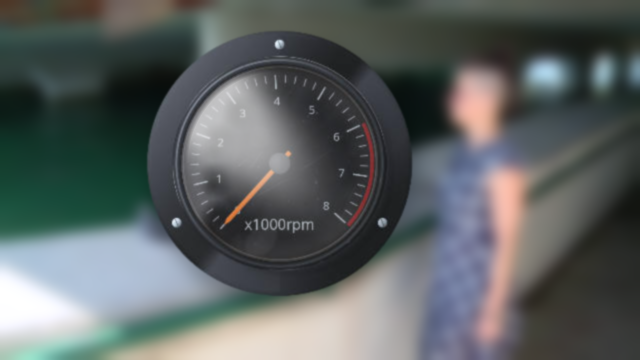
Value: 0
